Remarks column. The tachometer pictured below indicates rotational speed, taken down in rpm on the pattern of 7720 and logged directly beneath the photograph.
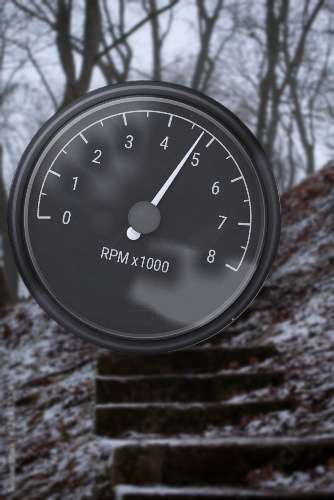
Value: 4750
